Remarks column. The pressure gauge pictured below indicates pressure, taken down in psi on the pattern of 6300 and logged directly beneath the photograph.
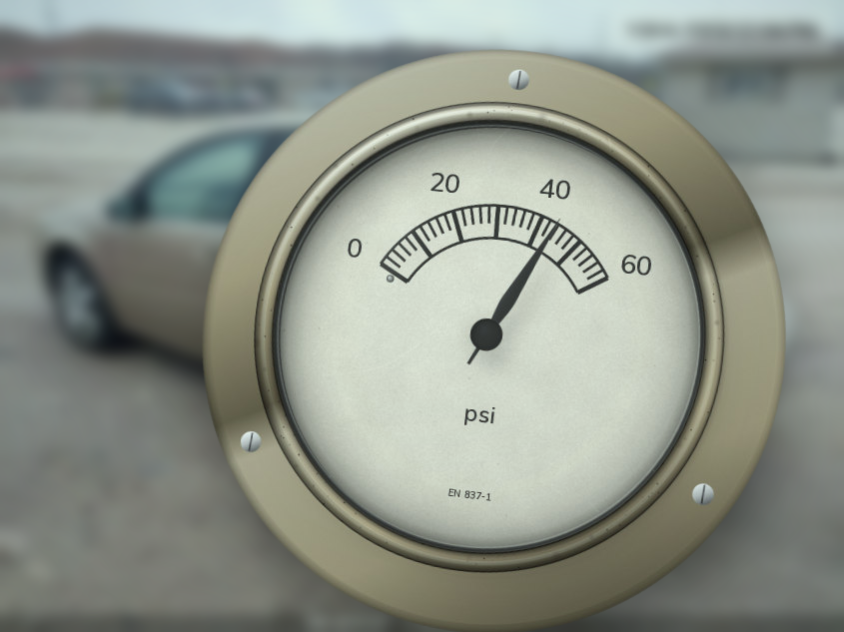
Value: 44
